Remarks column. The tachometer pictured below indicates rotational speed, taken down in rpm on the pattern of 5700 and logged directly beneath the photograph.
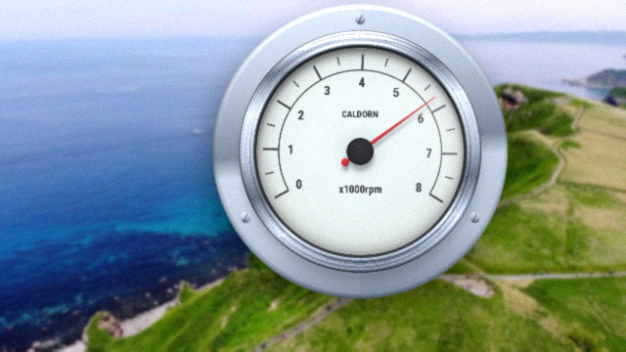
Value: 5750
